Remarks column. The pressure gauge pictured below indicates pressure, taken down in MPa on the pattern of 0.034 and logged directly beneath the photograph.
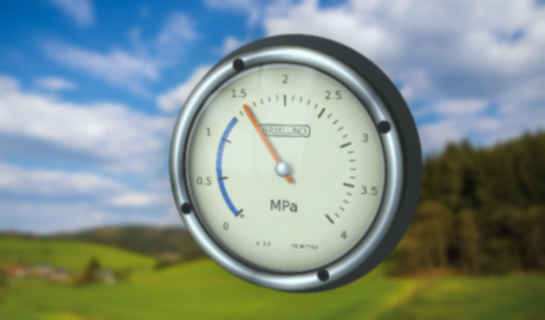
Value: 1.5
